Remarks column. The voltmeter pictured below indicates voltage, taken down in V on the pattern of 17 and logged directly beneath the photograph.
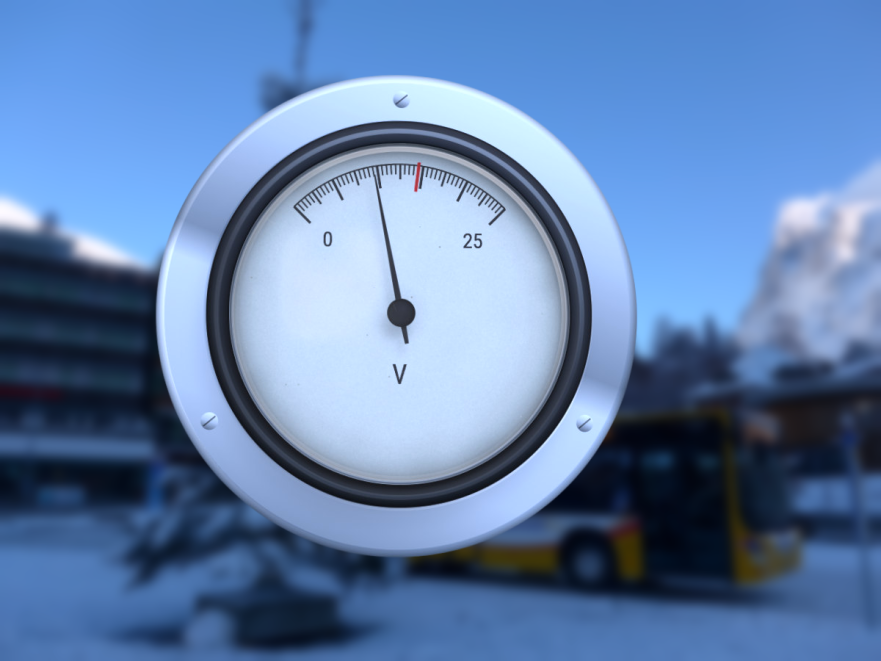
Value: 9.5
